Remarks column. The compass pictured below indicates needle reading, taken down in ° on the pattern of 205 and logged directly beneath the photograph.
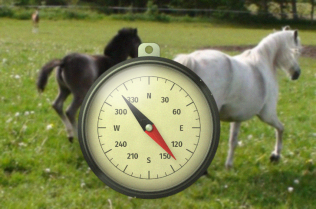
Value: 140
